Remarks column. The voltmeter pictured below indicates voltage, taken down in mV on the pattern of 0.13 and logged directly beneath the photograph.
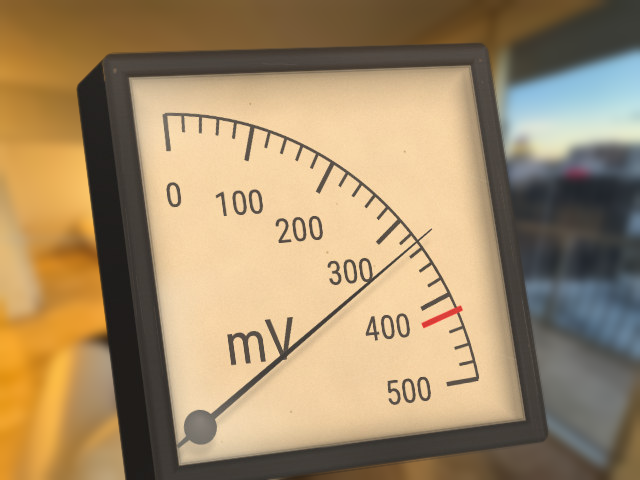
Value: 330
